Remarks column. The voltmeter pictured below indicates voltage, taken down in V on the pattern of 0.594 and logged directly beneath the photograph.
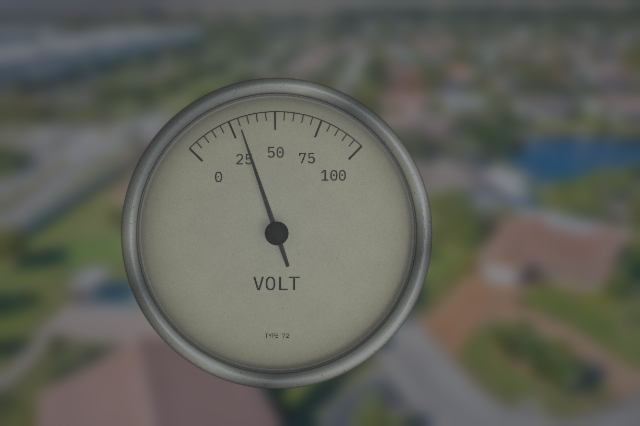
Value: 30
